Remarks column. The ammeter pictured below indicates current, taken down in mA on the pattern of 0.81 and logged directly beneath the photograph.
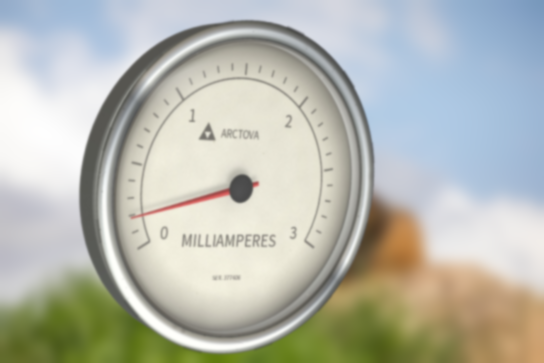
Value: 0.2
